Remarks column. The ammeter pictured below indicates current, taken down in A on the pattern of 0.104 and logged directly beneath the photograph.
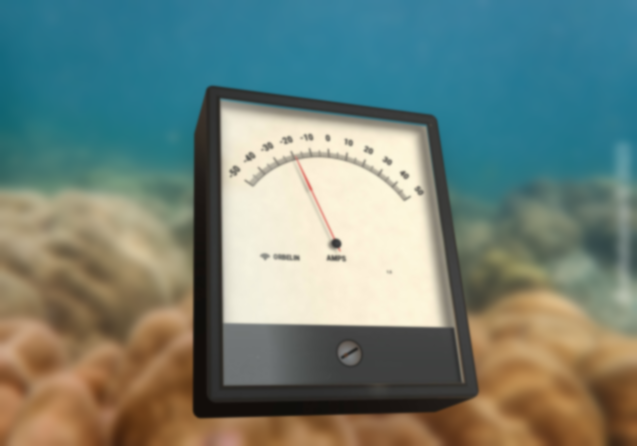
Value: -20
